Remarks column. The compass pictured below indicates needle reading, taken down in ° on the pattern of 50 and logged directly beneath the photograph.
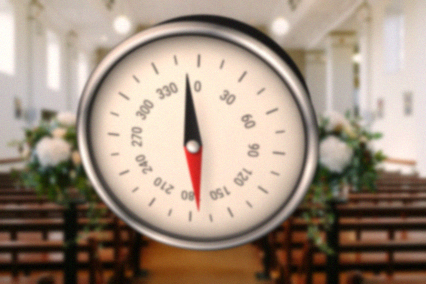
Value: 172.5
